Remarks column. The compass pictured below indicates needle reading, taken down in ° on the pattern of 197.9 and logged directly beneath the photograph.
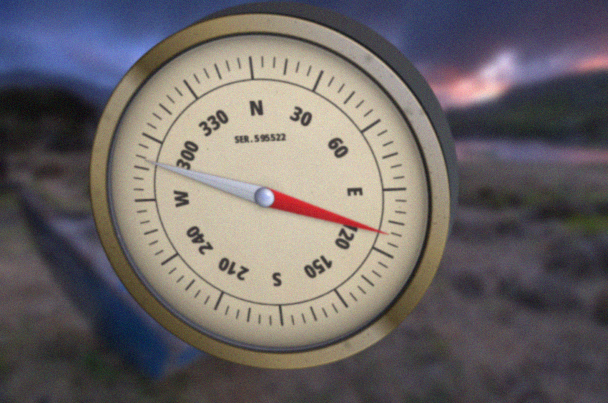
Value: 110
